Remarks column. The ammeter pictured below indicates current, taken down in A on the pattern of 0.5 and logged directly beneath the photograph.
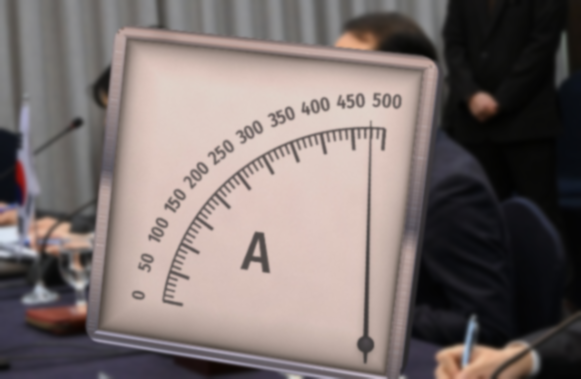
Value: 480
